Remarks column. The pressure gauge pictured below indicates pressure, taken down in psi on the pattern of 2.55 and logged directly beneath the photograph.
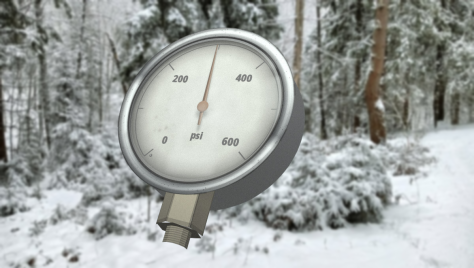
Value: 300
